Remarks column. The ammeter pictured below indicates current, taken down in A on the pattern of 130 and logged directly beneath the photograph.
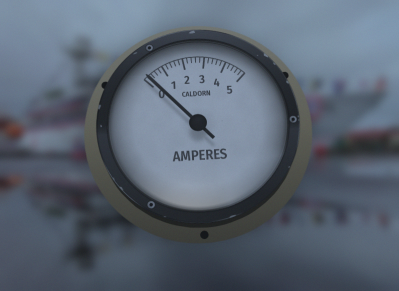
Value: 0.2
